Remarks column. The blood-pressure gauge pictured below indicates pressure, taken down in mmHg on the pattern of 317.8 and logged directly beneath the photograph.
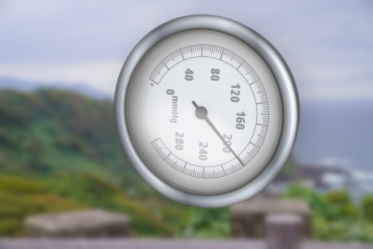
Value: 200
